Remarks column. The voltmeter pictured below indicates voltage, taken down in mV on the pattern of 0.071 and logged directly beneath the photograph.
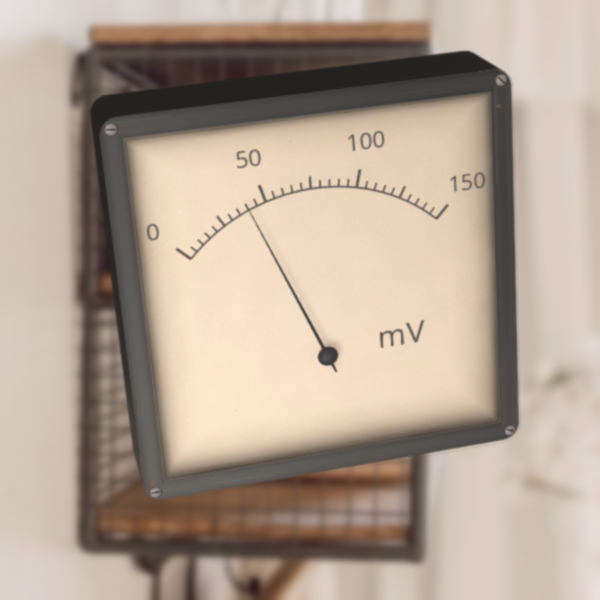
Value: 40
